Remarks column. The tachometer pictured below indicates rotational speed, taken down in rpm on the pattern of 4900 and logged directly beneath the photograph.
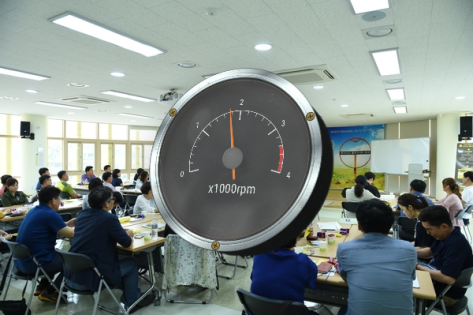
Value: 1800
